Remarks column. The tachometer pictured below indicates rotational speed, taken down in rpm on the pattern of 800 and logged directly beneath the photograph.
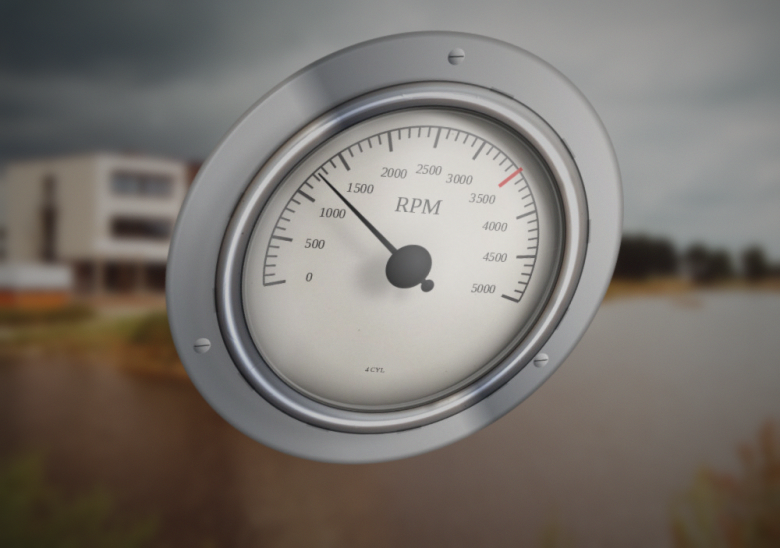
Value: 1250
